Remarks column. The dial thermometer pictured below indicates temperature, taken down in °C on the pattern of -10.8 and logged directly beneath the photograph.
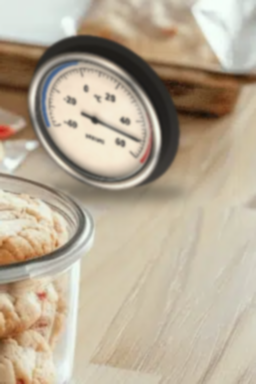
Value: 50
